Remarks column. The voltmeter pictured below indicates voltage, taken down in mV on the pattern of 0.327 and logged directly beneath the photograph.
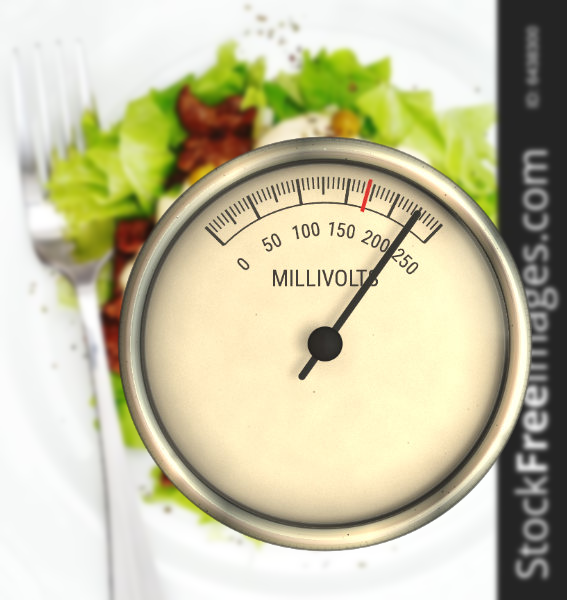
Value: 225
